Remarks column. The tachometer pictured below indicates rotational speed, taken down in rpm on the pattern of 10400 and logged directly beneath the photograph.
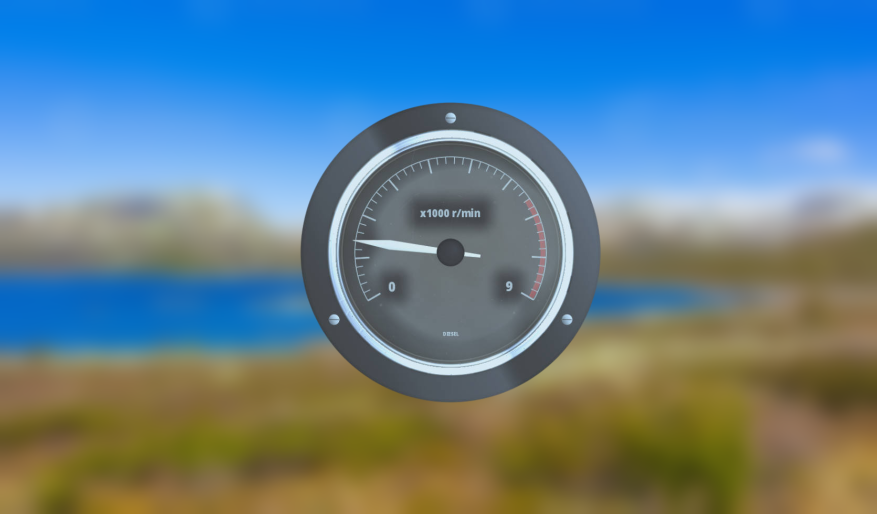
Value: 1400
